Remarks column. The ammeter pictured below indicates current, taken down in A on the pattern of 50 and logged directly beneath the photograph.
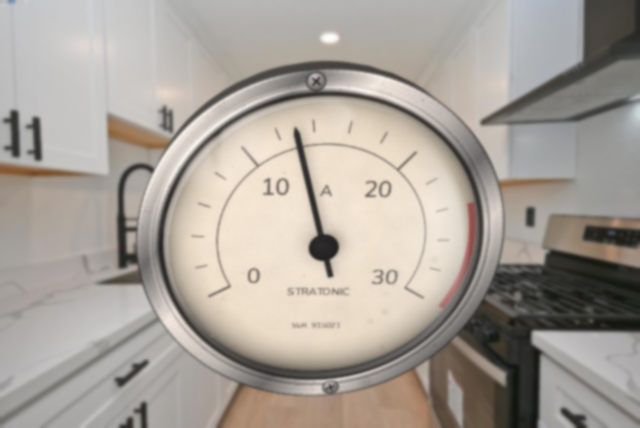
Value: 13
